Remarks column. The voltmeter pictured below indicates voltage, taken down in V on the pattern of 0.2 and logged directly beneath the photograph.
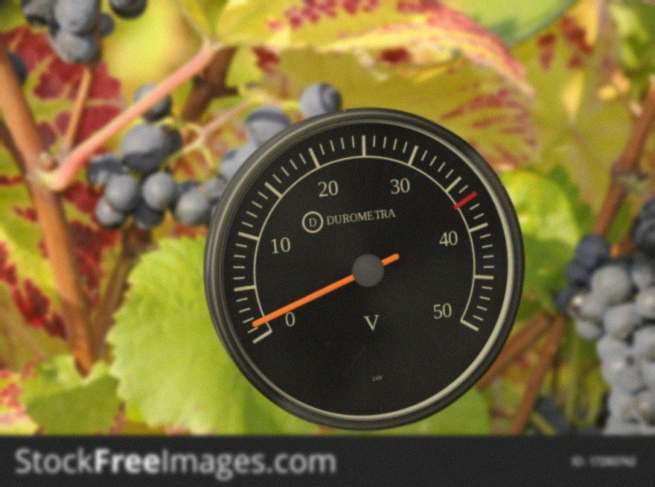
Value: 1.5
